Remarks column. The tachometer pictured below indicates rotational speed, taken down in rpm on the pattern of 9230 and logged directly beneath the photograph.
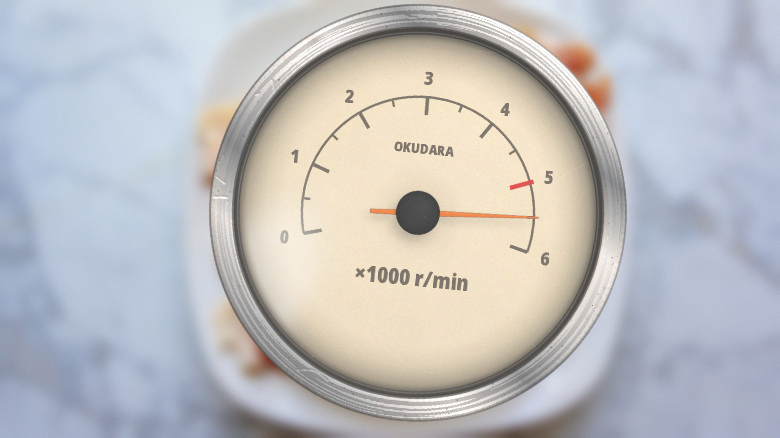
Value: 5500
